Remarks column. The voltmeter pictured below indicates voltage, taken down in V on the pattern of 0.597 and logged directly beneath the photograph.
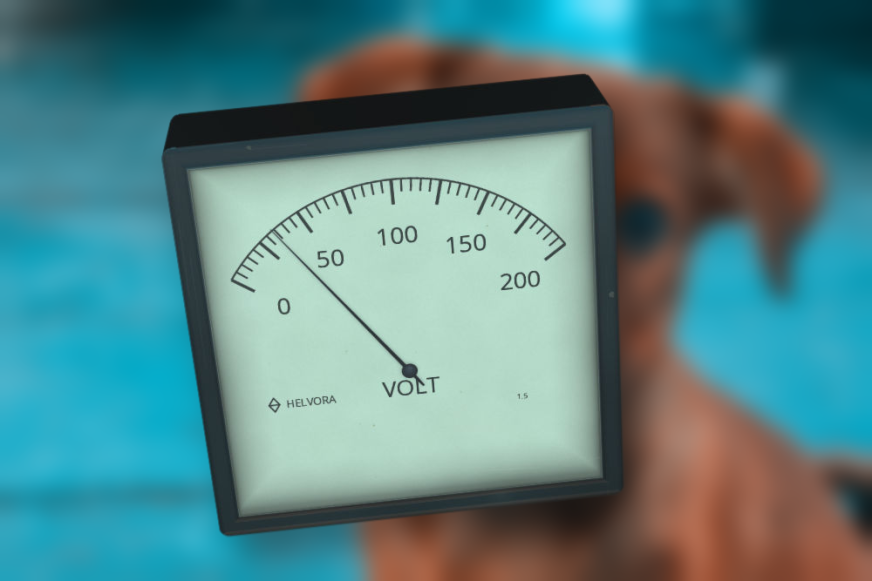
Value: 35
